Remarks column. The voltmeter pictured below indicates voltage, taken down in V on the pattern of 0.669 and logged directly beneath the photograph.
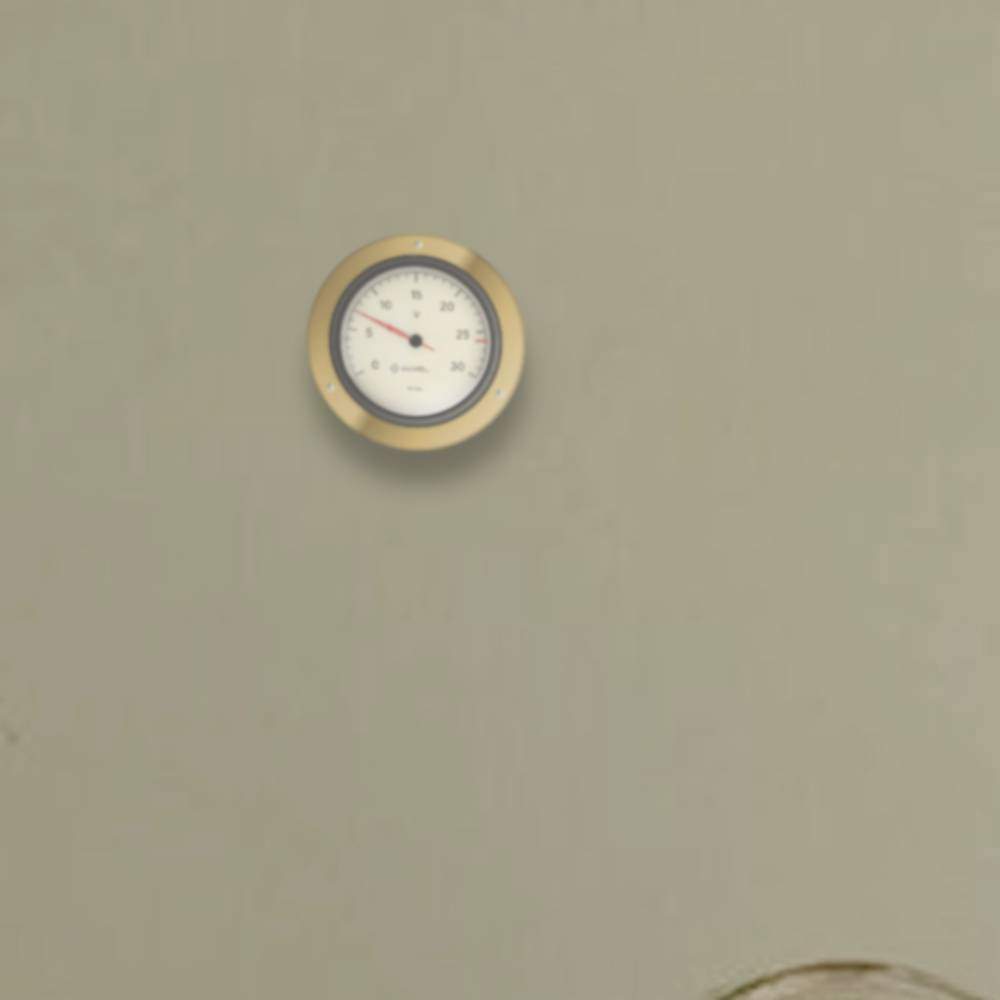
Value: 7
